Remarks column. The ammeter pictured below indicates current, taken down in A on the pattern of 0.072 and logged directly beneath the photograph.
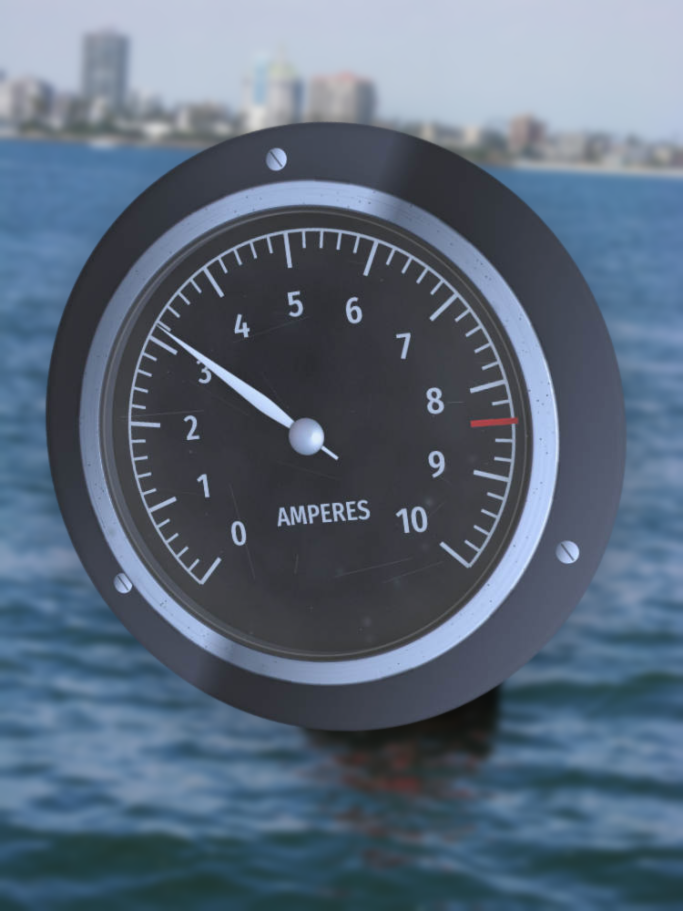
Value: 3.2
